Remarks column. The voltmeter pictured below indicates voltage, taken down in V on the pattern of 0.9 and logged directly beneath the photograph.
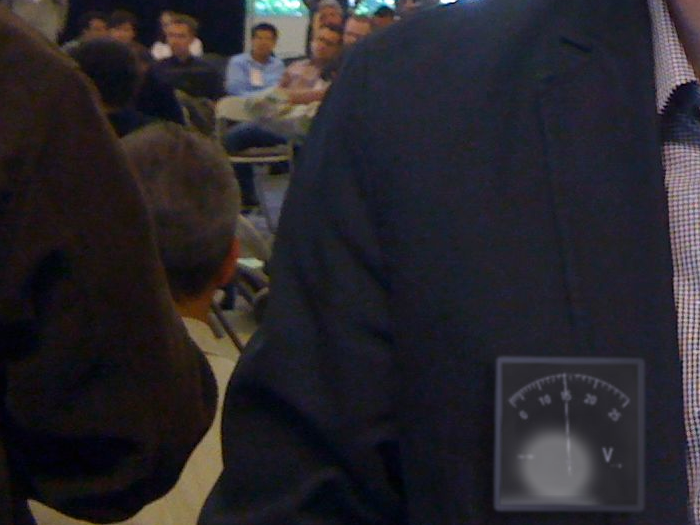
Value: 15
